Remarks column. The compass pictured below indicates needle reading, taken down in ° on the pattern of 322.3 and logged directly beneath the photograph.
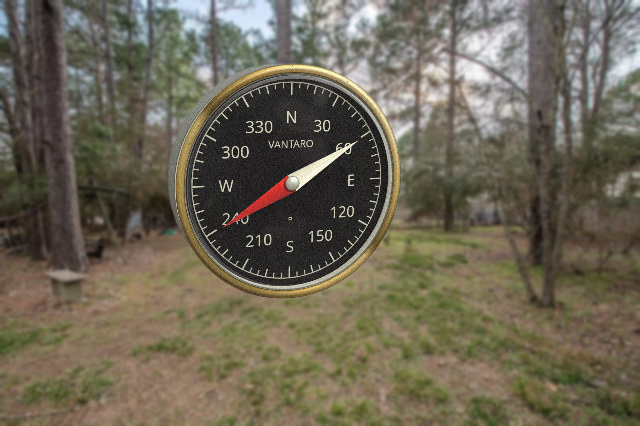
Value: 240
